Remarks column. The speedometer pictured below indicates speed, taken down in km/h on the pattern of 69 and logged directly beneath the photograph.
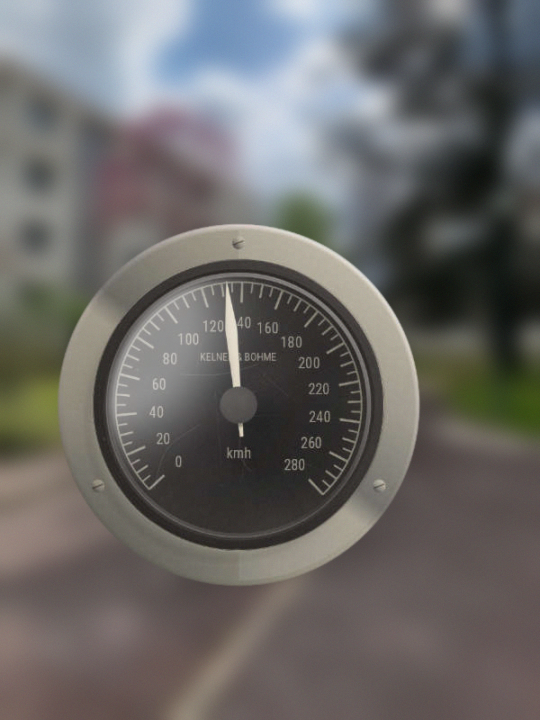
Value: 132.5
